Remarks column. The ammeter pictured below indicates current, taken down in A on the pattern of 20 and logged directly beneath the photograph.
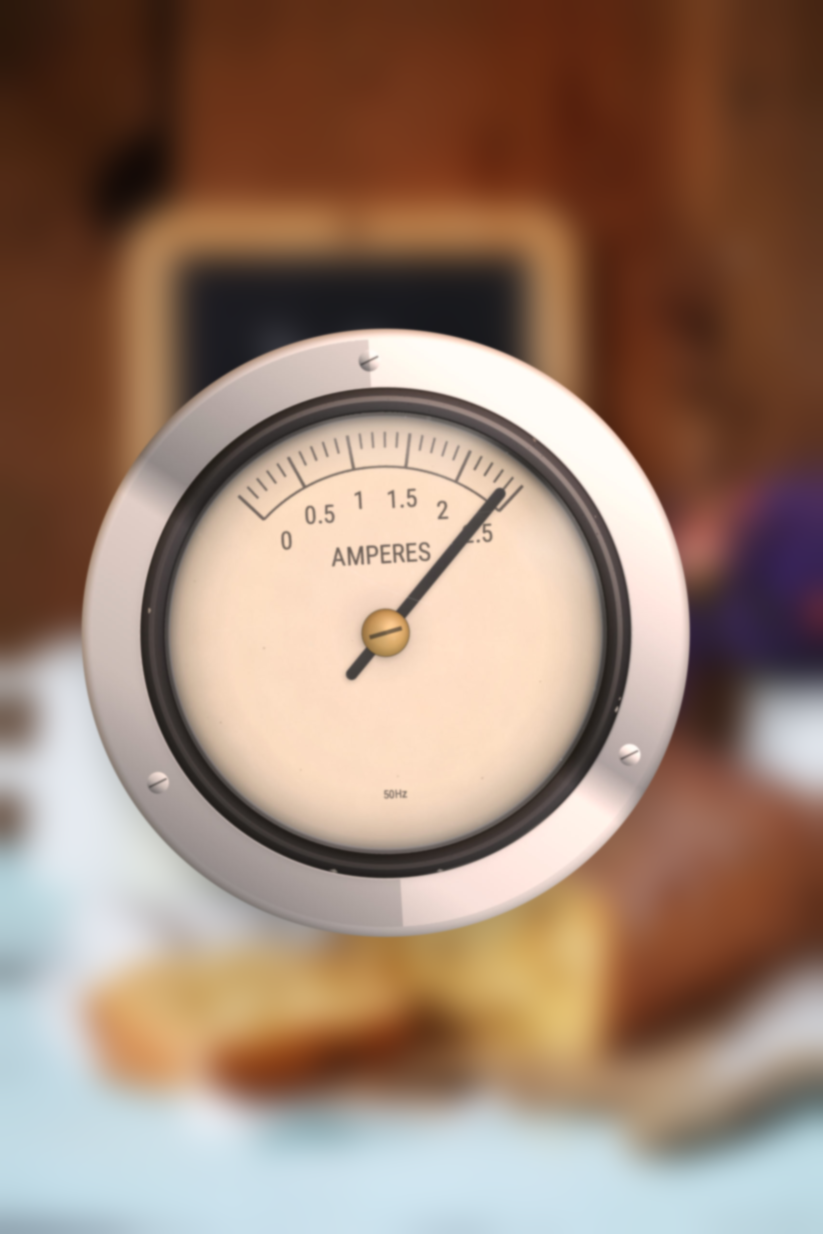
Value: 2.4
